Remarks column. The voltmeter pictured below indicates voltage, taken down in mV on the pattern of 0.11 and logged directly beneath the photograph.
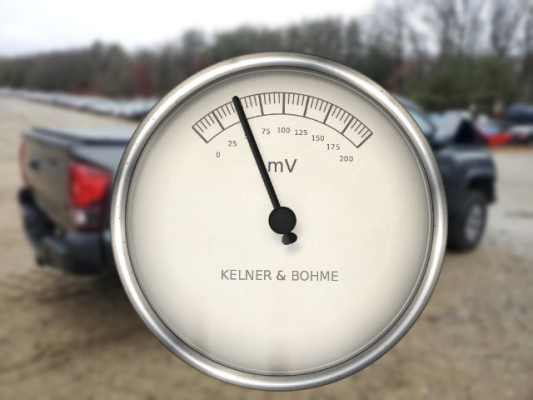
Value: 50
